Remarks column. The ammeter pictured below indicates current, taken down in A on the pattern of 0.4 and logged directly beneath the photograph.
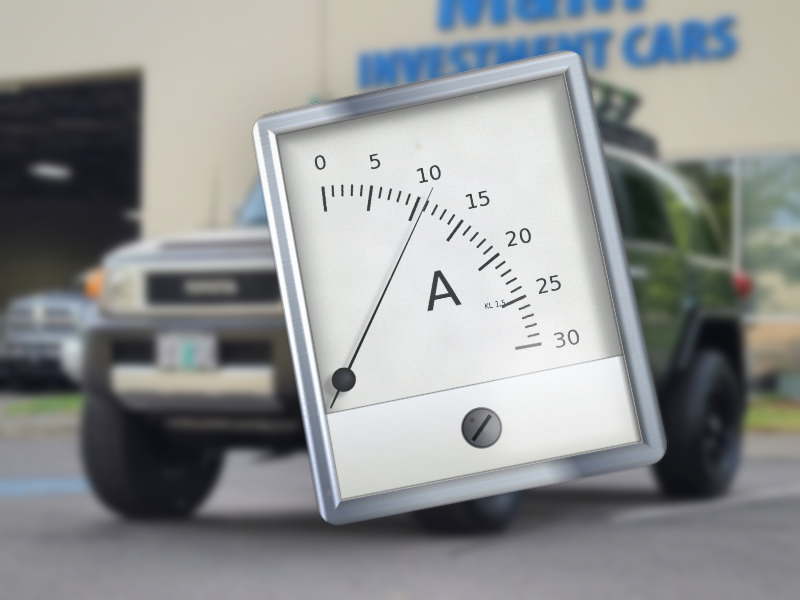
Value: 11
